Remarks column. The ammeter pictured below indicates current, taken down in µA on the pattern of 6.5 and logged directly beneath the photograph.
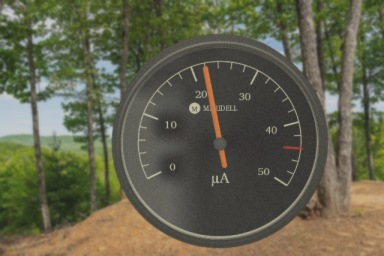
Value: 22
